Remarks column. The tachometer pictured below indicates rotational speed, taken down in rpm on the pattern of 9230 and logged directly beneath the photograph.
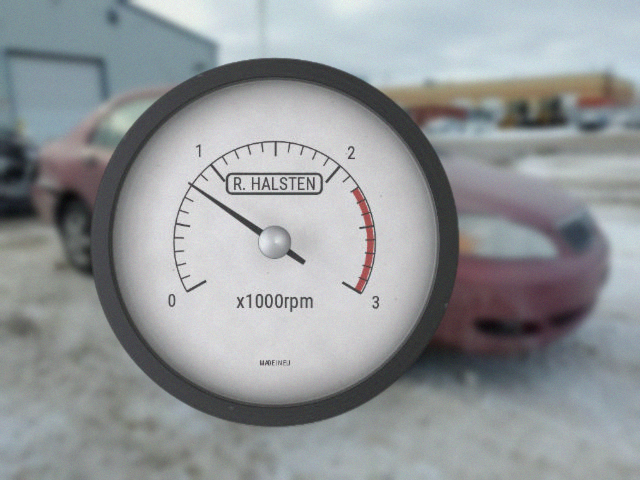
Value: 800
